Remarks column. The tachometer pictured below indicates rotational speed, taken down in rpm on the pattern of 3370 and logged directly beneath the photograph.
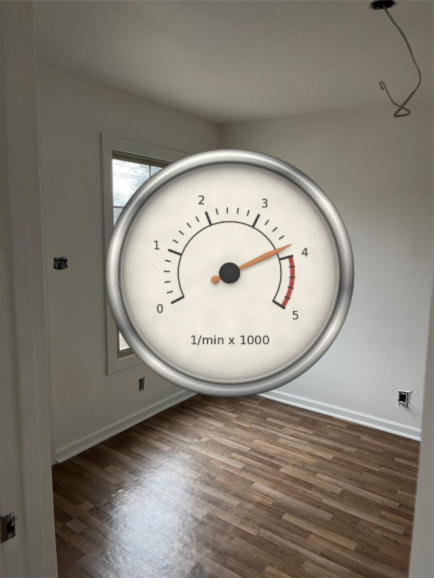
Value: 3800
